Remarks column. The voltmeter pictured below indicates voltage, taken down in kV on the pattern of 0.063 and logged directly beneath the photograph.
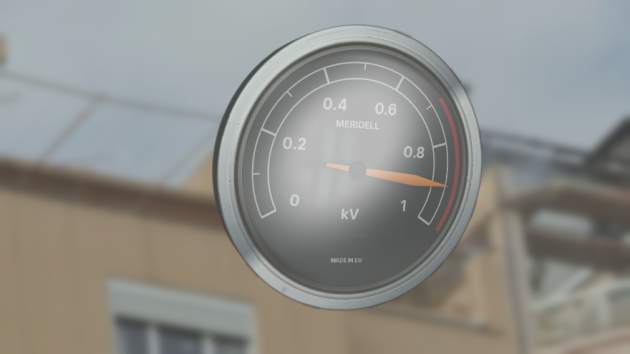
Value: 0.9
